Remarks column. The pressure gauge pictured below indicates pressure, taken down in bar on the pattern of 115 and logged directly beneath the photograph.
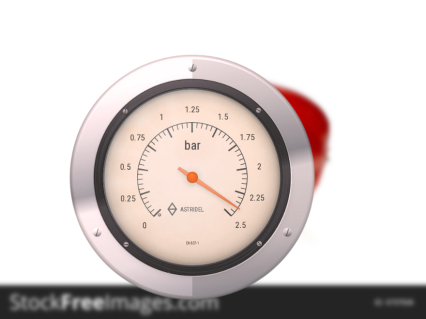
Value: 2.4
